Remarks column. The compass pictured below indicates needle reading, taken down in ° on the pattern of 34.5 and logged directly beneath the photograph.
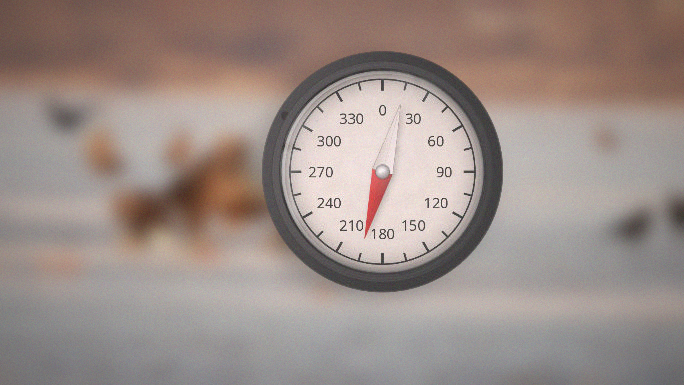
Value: 195
